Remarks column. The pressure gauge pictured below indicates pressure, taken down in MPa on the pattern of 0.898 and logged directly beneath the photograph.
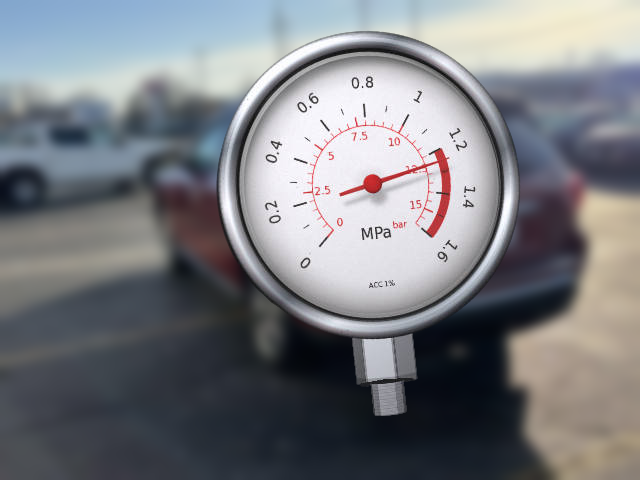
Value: 1.25
